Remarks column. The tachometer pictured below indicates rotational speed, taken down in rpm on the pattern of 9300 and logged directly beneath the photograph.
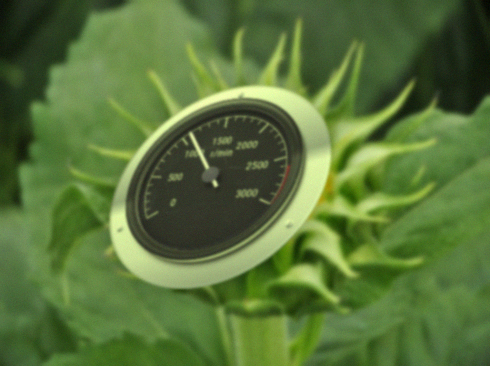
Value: 1100
